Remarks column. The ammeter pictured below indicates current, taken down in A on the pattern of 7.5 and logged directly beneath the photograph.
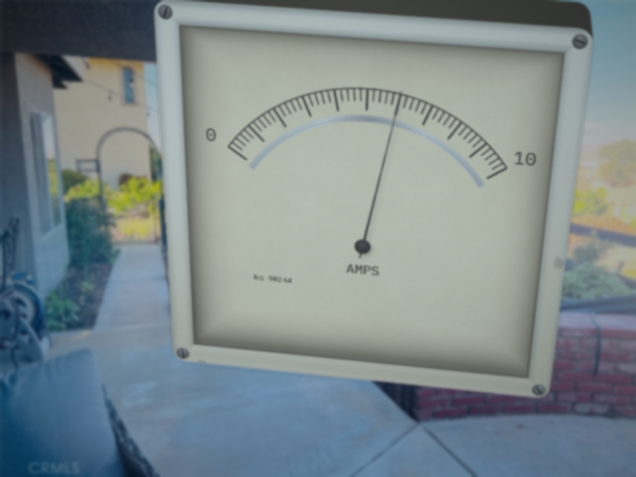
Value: 6
